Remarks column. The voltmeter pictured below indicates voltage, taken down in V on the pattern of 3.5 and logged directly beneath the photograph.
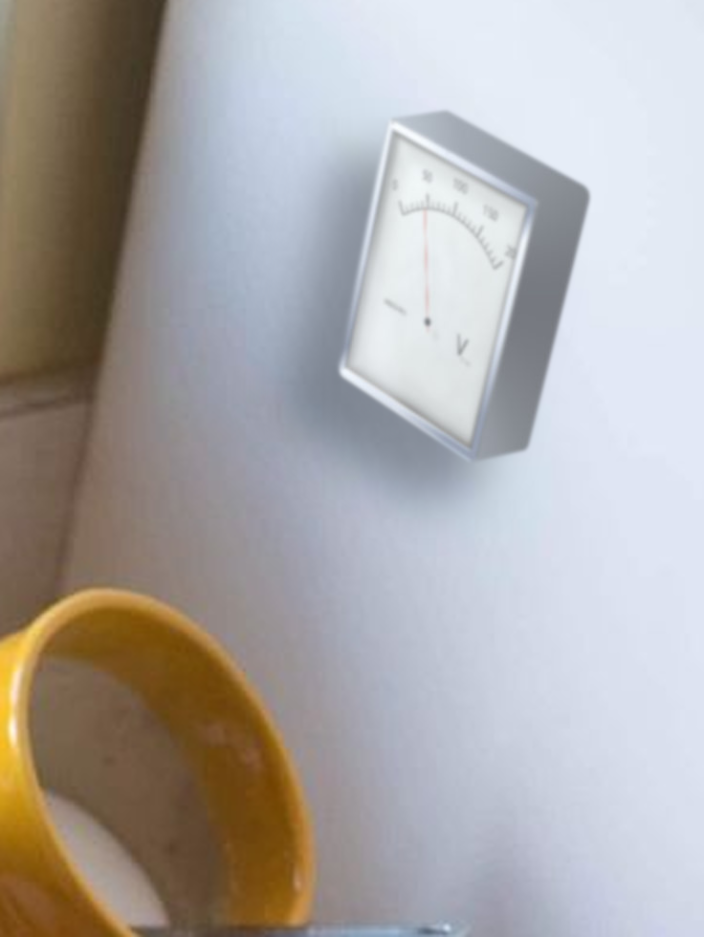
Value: 50
